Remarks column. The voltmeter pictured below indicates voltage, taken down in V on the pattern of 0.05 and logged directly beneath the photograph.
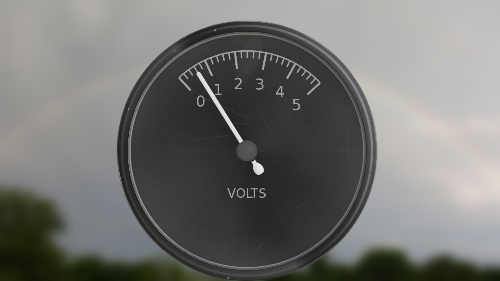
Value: 0.6
